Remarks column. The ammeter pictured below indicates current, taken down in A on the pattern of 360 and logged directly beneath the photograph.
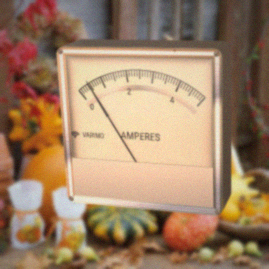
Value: 0.5
